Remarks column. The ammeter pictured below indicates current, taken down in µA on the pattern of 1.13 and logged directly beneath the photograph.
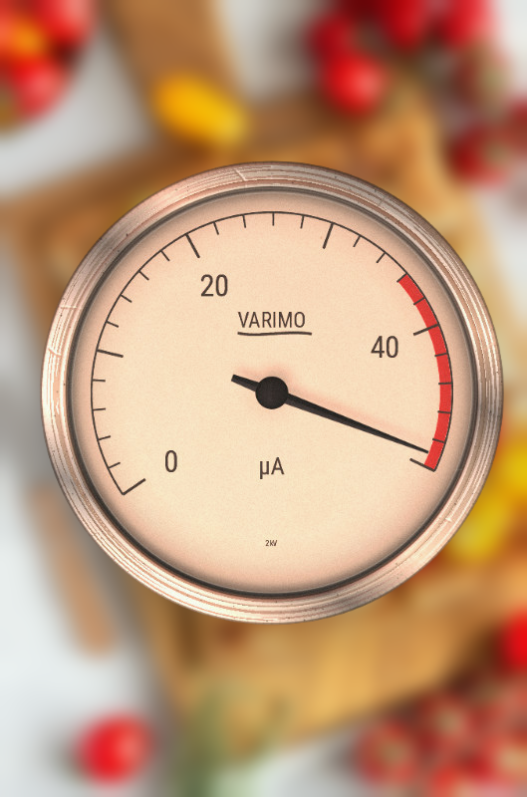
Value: 49
